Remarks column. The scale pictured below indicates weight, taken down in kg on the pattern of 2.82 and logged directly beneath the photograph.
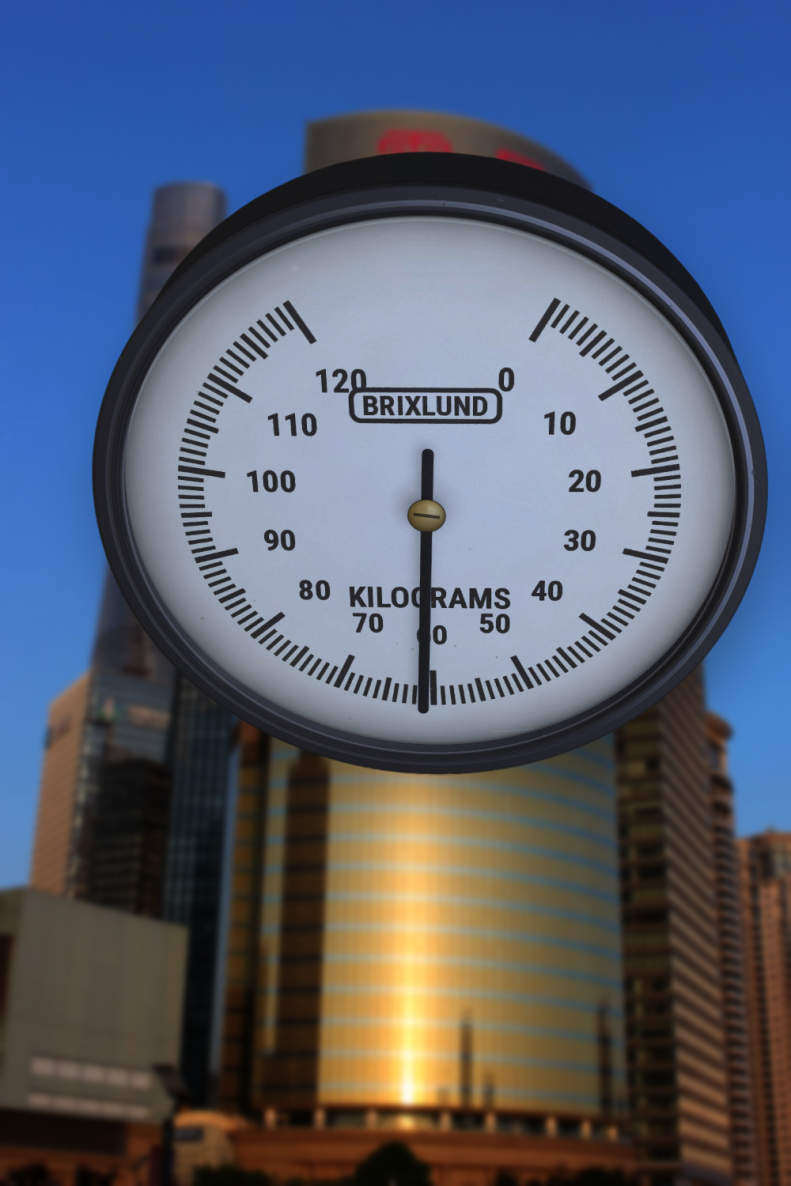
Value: 61
